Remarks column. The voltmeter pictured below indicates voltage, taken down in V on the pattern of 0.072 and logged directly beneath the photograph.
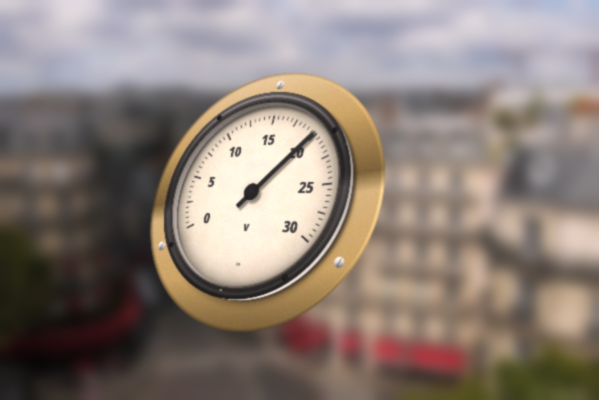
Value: 20
